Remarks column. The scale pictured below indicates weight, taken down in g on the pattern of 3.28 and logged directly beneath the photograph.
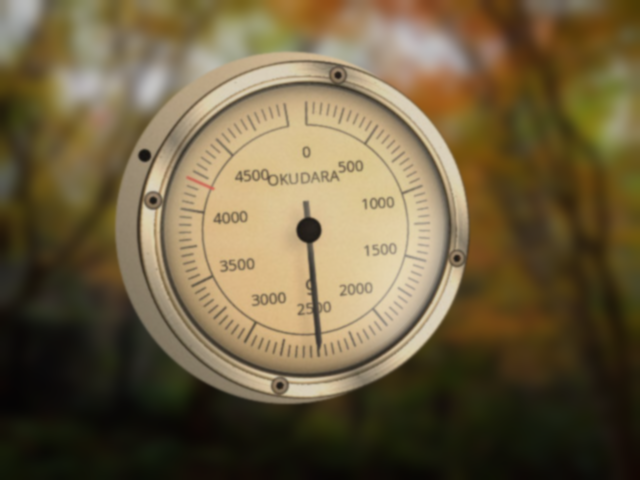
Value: 2500
